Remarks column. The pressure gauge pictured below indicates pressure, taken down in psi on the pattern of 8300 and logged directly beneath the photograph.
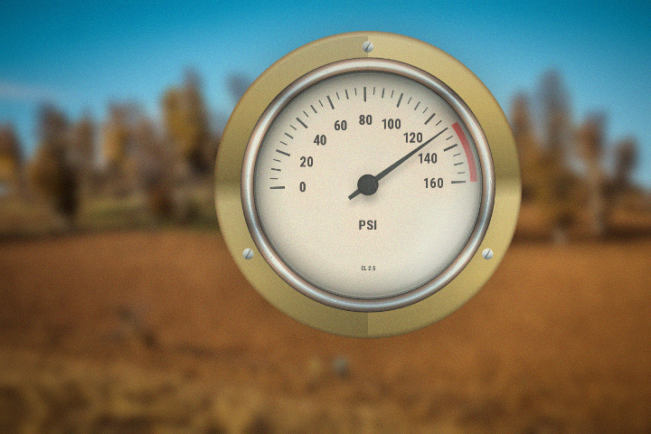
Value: 130
